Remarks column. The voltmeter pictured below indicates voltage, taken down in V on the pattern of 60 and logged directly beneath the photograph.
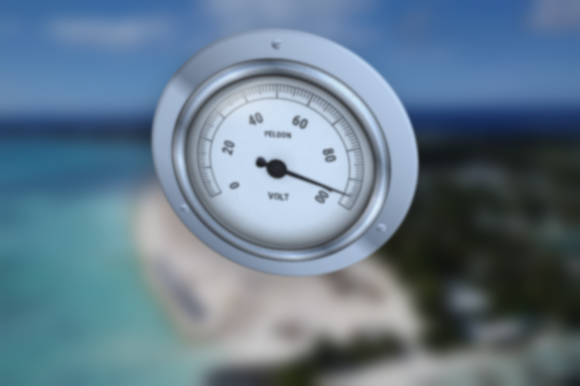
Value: 95
